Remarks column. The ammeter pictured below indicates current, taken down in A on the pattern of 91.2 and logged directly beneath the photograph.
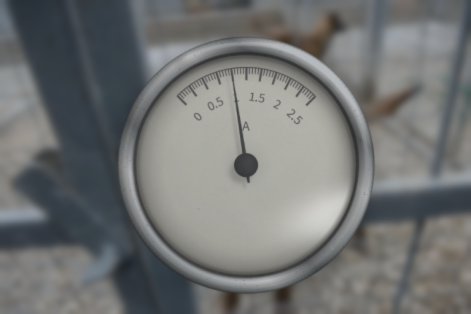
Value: 1
